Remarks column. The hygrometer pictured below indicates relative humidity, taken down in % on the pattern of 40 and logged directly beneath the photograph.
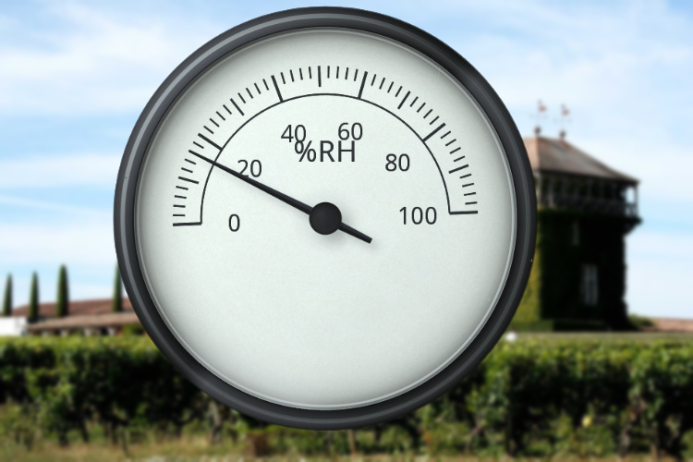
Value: 16
